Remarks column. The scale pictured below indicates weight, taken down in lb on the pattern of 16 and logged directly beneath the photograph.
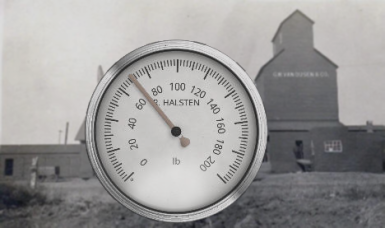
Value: 70
